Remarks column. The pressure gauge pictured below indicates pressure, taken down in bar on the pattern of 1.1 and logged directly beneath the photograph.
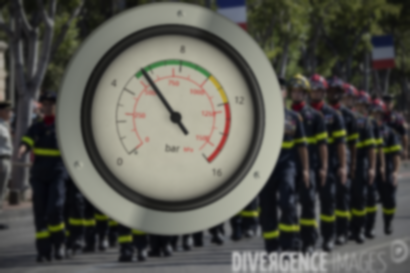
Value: 5.5
